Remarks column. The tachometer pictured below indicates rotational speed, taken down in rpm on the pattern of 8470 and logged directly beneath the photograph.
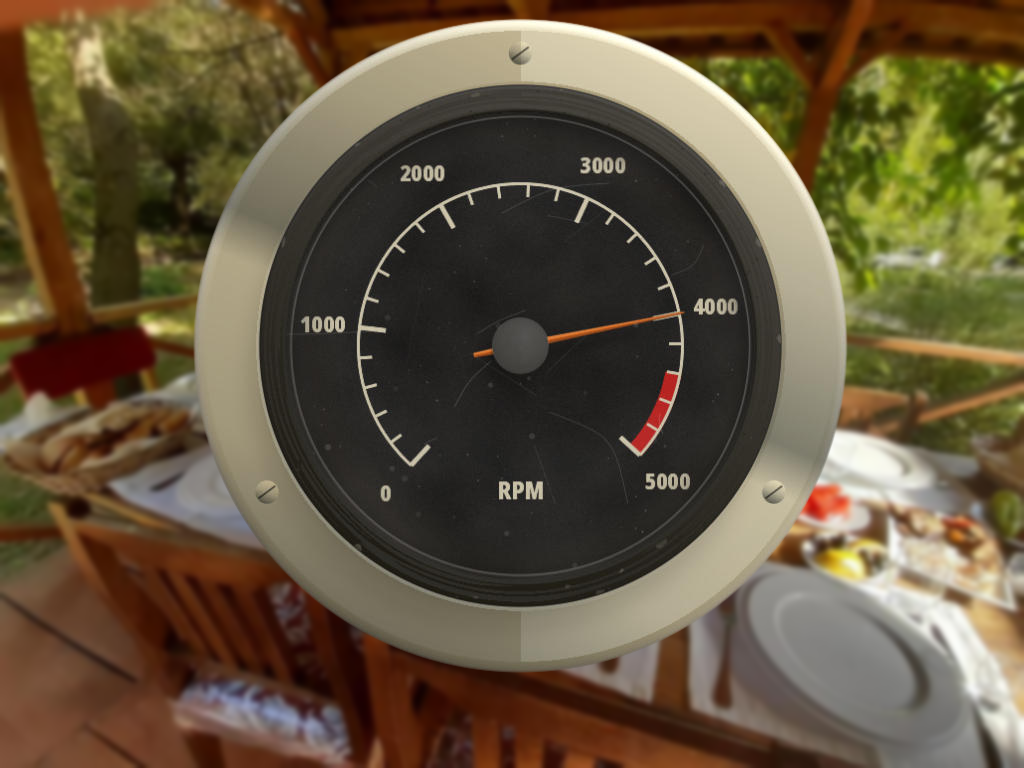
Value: 4000
